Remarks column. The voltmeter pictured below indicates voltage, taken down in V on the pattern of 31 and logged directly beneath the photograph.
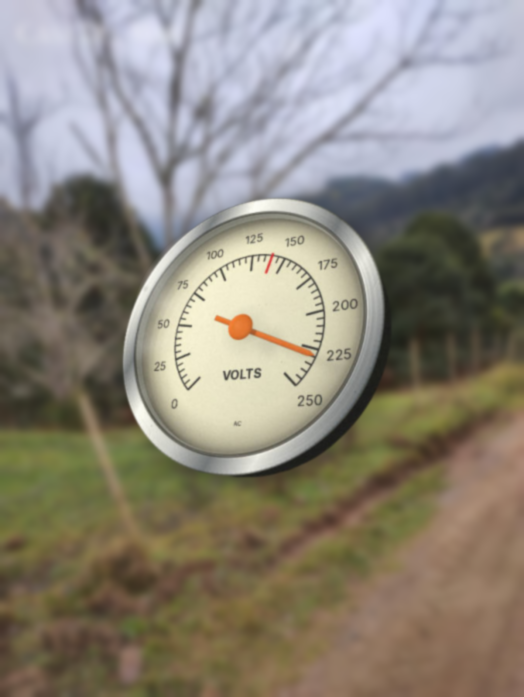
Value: 230
